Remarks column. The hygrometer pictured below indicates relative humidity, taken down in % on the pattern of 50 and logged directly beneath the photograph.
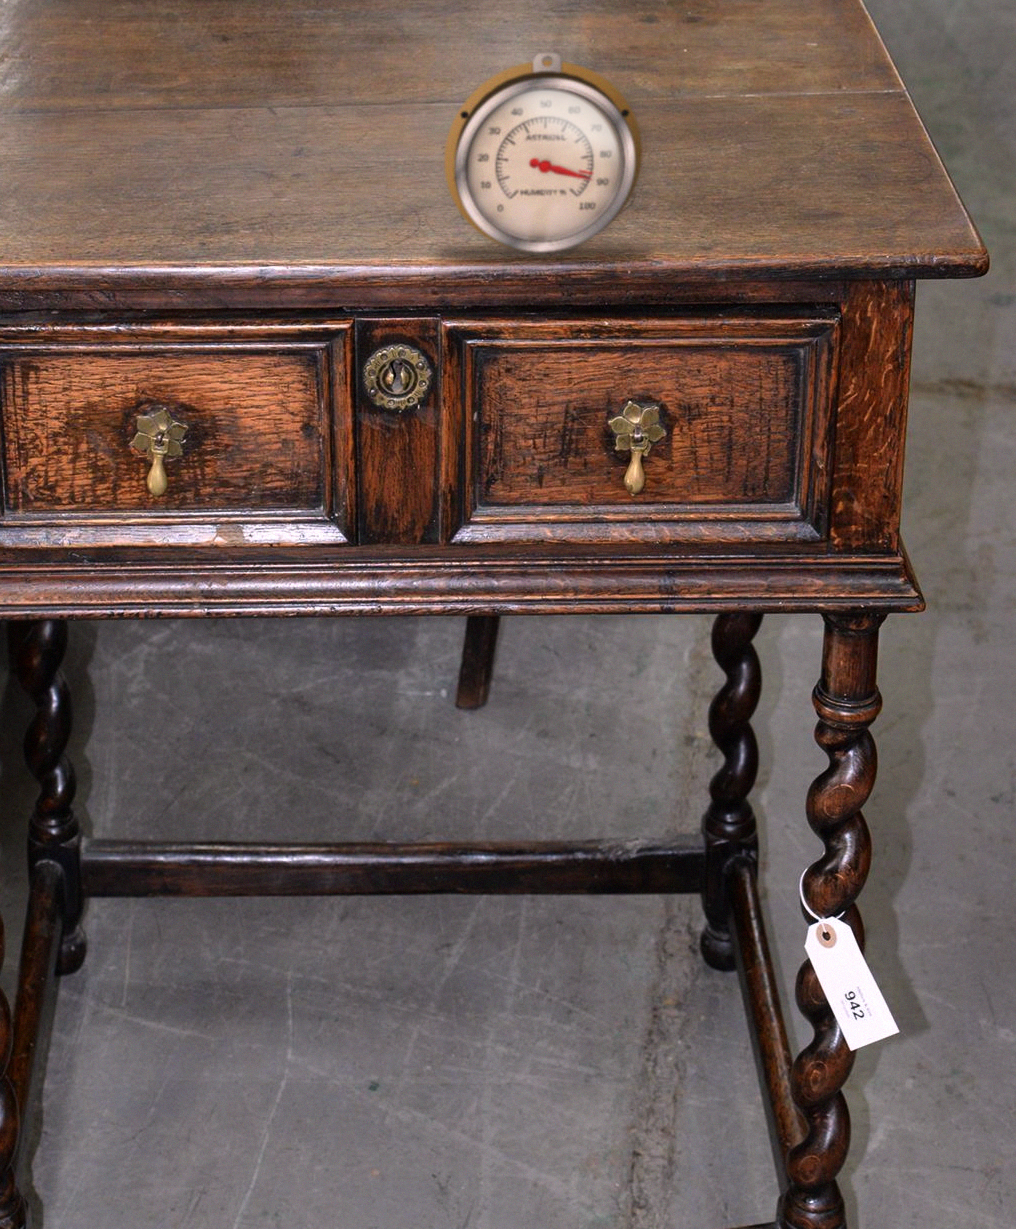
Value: 90
